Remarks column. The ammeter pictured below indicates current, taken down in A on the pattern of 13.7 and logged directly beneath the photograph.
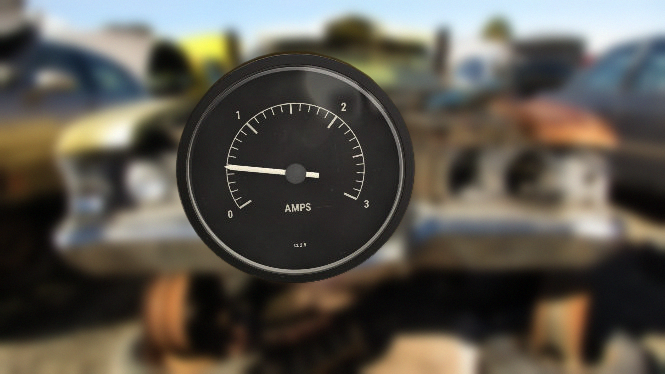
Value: 0.5
